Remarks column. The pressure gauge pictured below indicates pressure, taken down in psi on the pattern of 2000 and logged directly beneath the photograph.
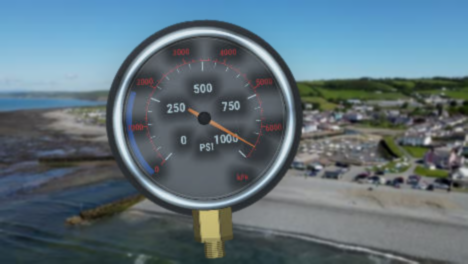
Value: 950
